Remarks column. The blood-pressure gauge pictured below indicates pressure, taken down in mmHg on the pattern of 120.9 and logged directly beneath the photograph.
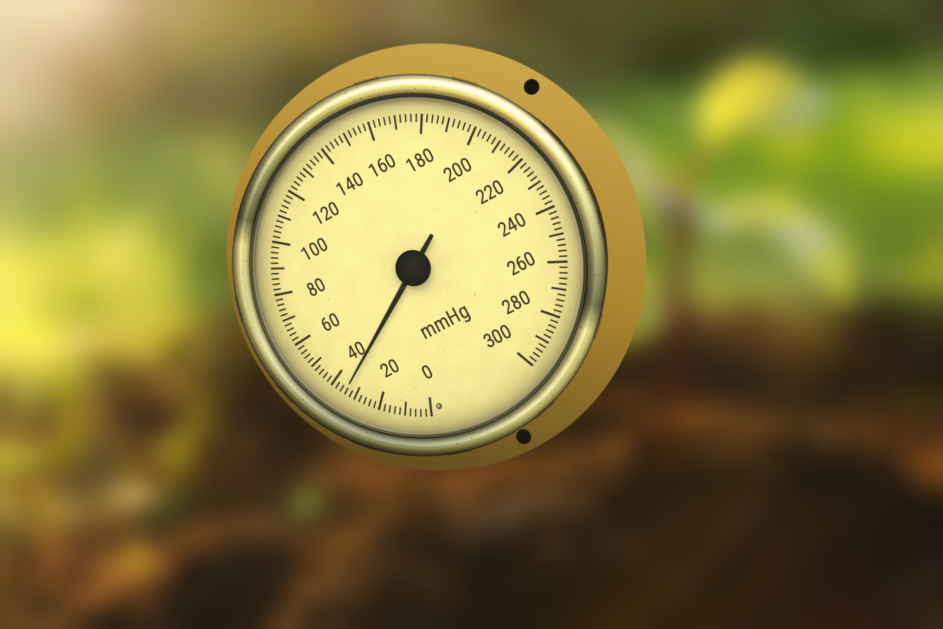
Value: 34
